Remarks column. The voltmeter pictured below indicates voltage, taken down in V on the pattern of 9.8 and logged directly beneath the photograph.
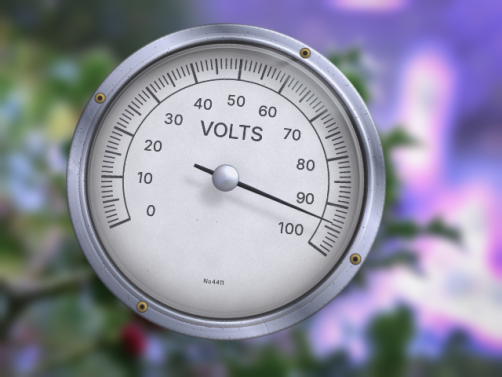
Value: 94
